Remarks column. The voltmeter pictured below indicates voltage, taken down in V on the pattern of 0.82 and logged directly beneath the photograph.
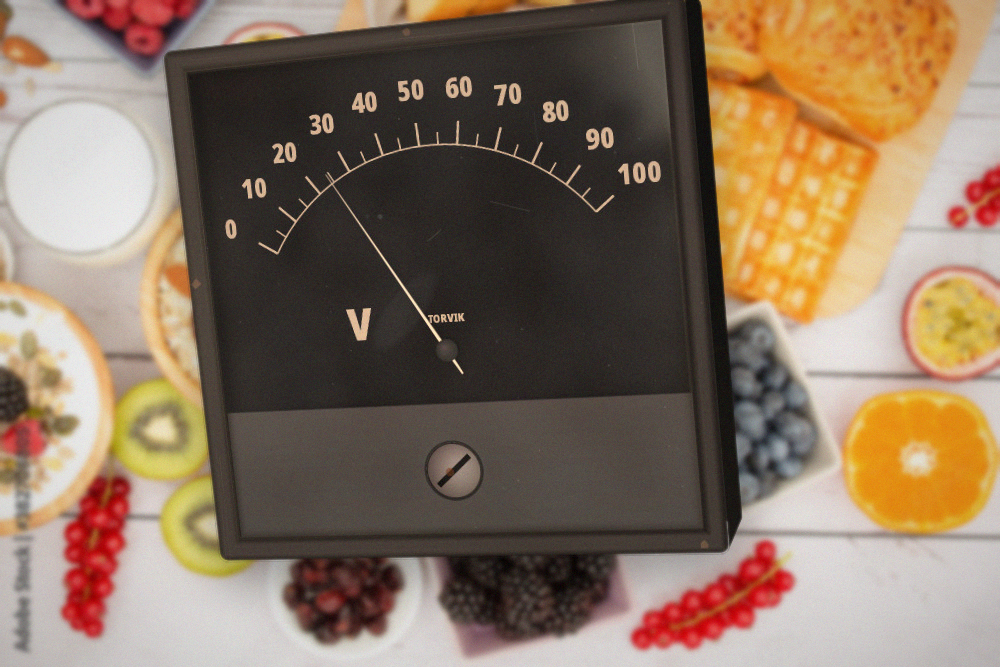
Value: 25
